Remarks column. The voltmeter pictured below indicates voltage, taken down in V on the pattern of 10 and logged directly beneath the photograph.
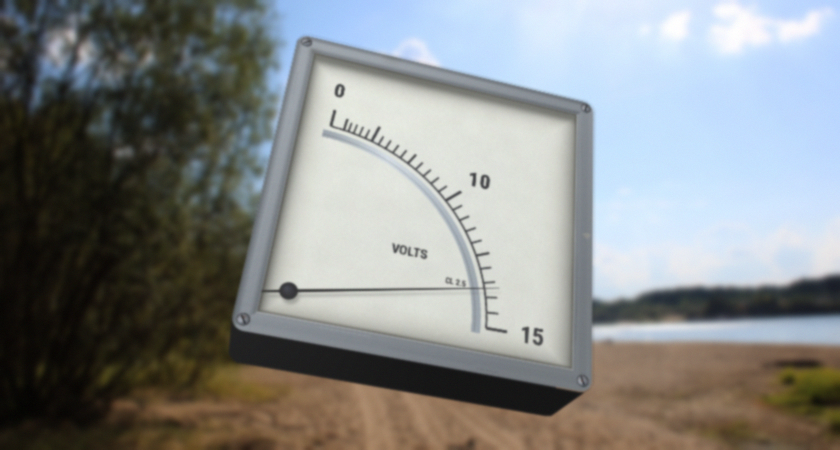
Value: 13.75
